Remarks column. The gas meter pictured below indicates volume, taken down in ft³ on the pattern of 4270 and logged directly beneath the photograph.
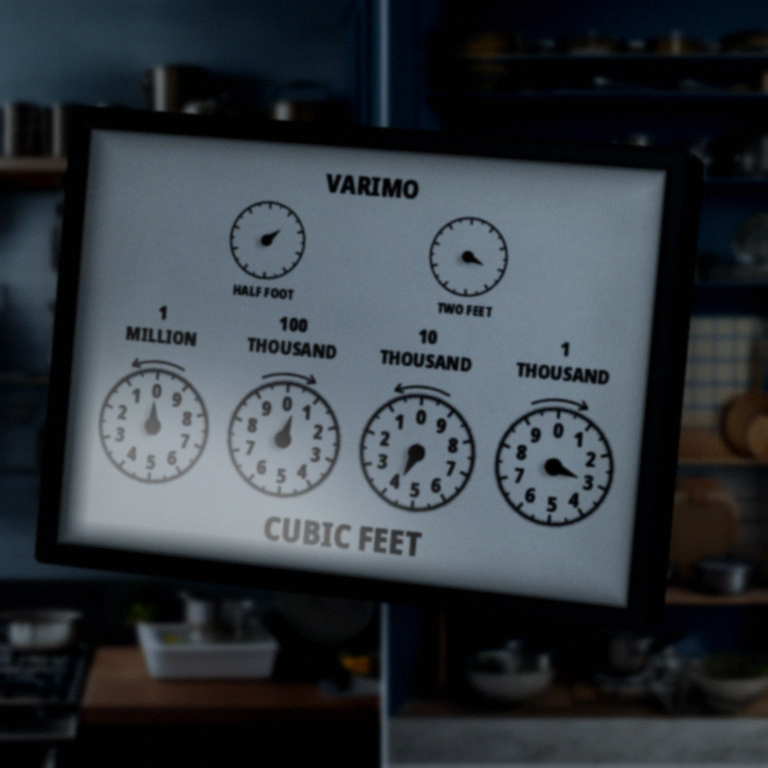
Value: 4300
